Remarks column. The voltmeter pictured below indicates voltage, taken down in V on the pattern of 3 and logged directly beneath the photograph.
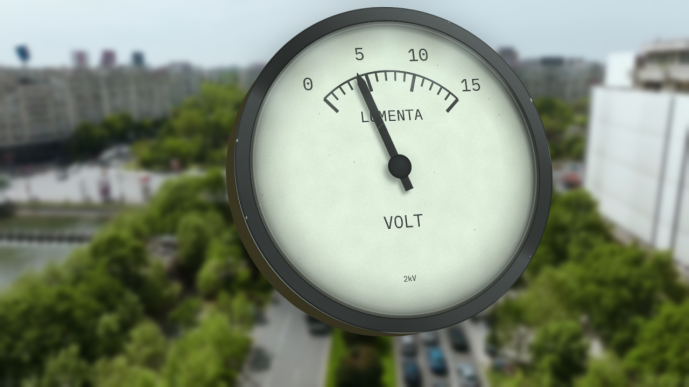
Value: 4
